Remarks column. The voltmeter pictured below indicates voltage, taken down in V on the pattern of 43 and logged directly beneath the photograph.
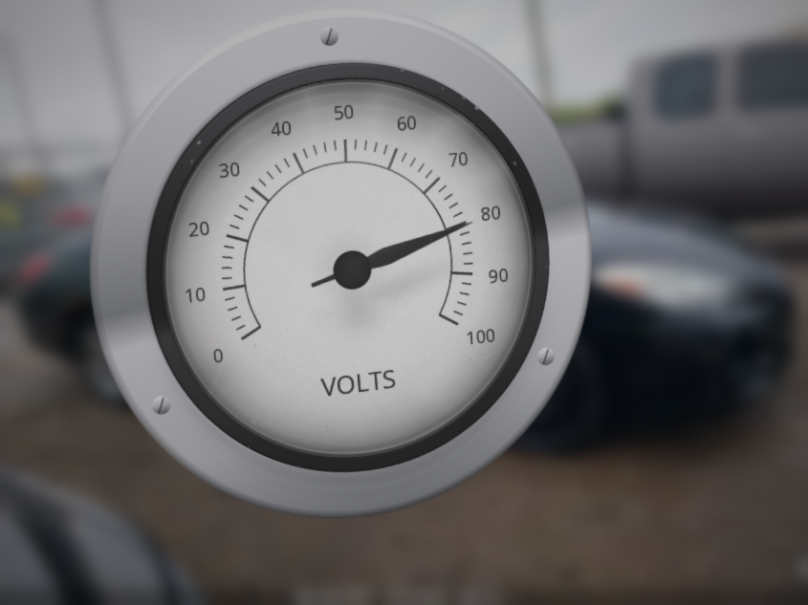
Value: 80
